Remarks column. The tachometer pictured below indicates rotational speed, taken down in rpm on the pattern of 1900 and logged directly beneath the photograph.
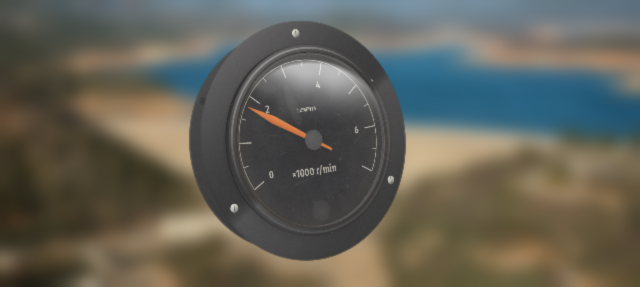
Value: 1750
